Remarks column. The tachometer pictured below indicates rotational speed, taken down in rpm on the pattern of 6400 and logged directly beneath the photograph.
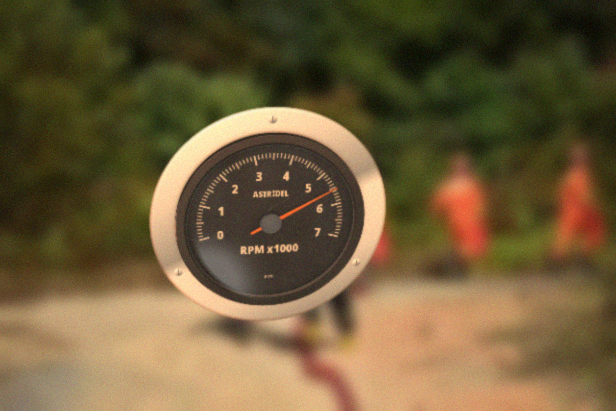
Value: 5500
